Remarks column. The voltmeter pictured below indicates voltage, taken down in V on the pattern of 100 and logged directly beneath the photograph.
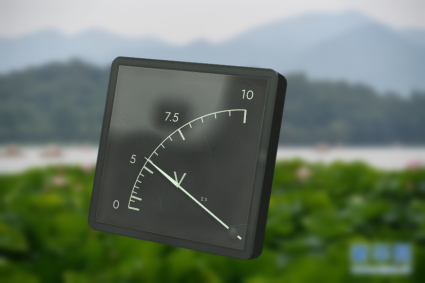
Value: 5.5
